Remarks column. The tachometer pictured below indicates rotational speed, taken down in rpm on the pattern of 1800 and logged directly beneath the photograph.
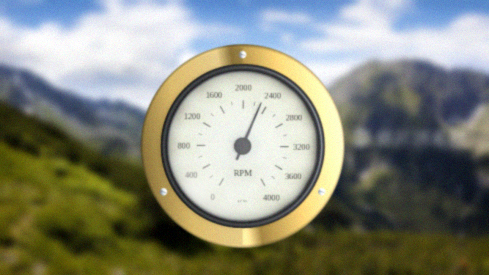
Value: 2300
